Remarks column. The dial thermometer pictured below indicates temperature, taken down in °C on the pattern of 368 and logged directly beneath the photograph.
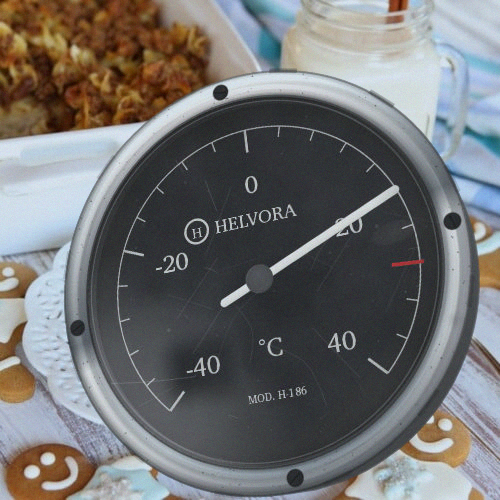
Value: 20
